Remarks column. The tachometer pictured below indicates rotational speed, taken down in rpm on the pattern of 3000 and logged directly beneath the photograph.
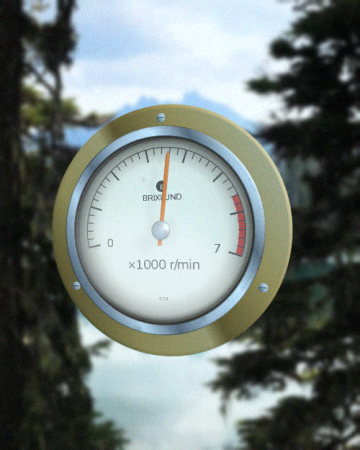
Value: 3600
